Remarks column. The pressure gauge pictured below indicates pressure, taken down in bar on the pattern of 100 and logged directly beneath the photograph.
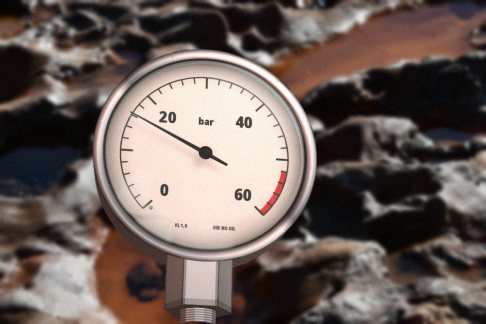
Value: 16
